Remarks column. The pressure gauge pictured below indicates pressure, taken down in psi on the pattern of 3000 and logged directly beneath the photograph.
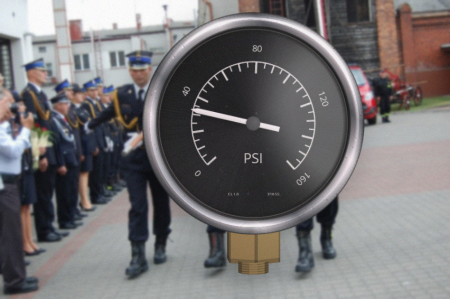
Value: 32.5
